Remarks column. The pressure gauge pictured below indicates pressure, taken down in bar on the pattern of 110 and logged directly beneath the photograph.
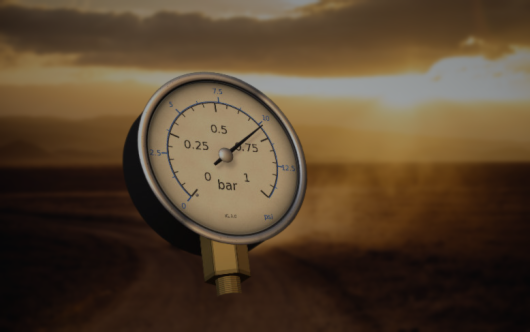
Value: 0.7
